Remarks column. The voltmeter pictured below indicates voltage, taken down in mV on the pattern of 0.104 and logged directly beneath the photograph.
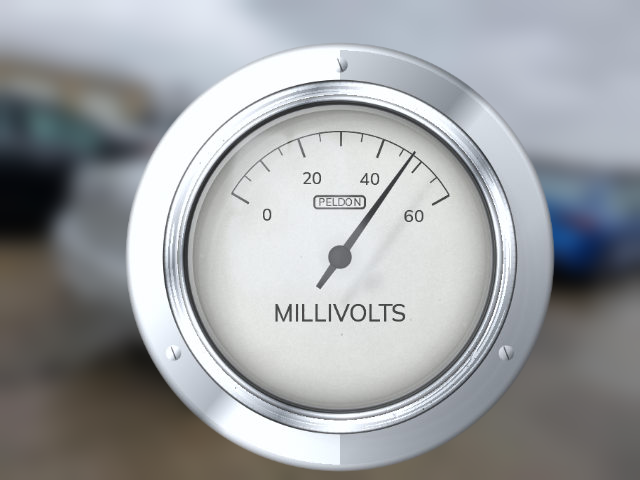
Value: 47.5
